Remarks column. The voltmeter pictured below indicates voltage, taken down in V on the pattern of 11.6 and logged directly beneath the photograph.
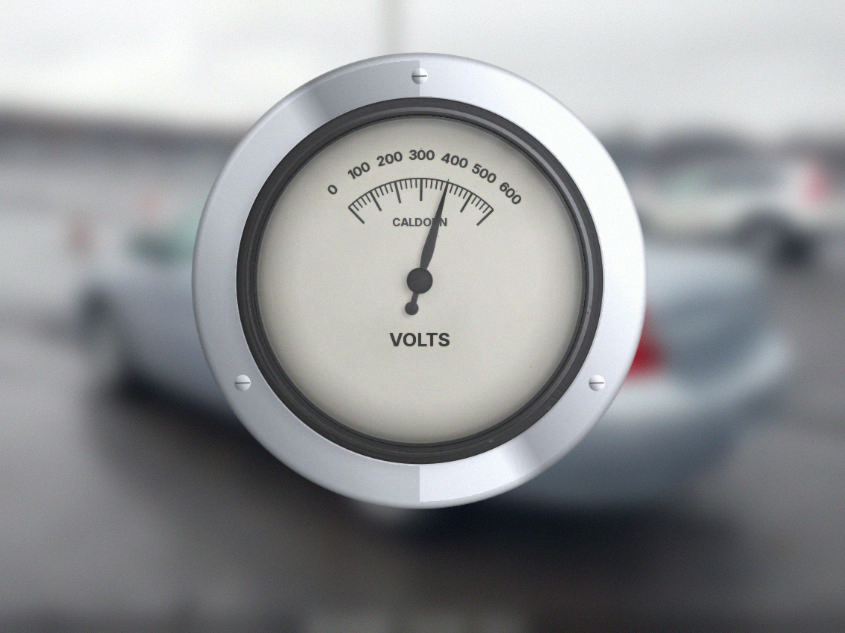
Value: 400
